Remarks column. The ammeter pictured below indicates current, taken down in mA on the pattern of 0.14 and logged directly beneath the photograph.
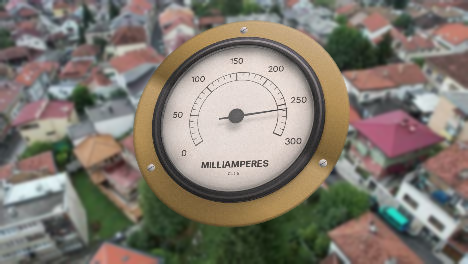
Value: 260
